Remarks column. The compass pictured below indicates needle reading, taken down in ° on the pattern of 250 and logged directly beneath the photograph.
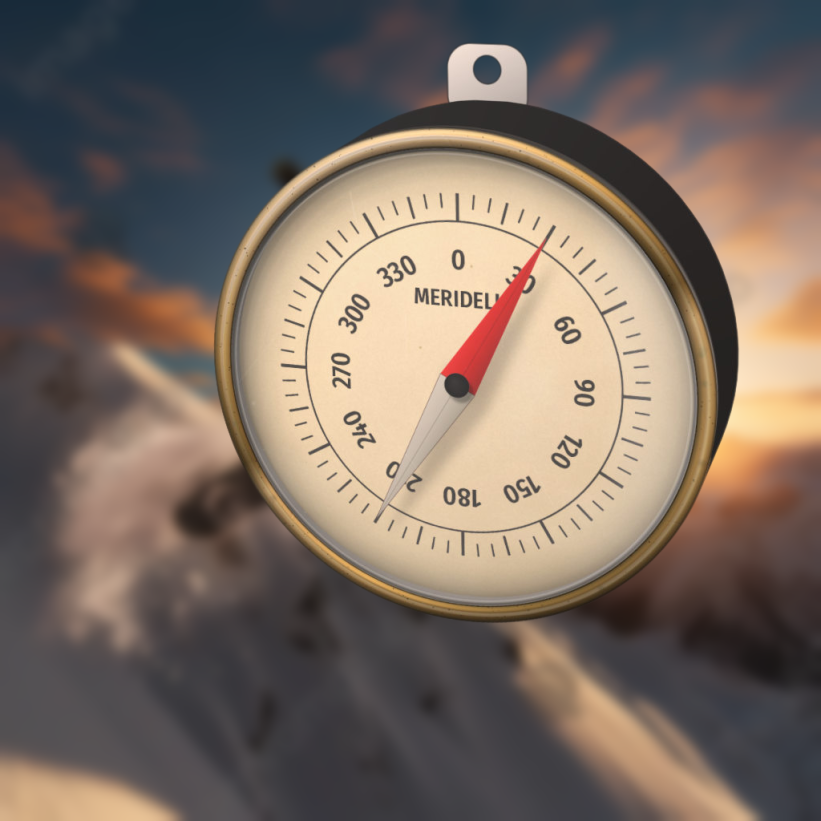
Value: 30
